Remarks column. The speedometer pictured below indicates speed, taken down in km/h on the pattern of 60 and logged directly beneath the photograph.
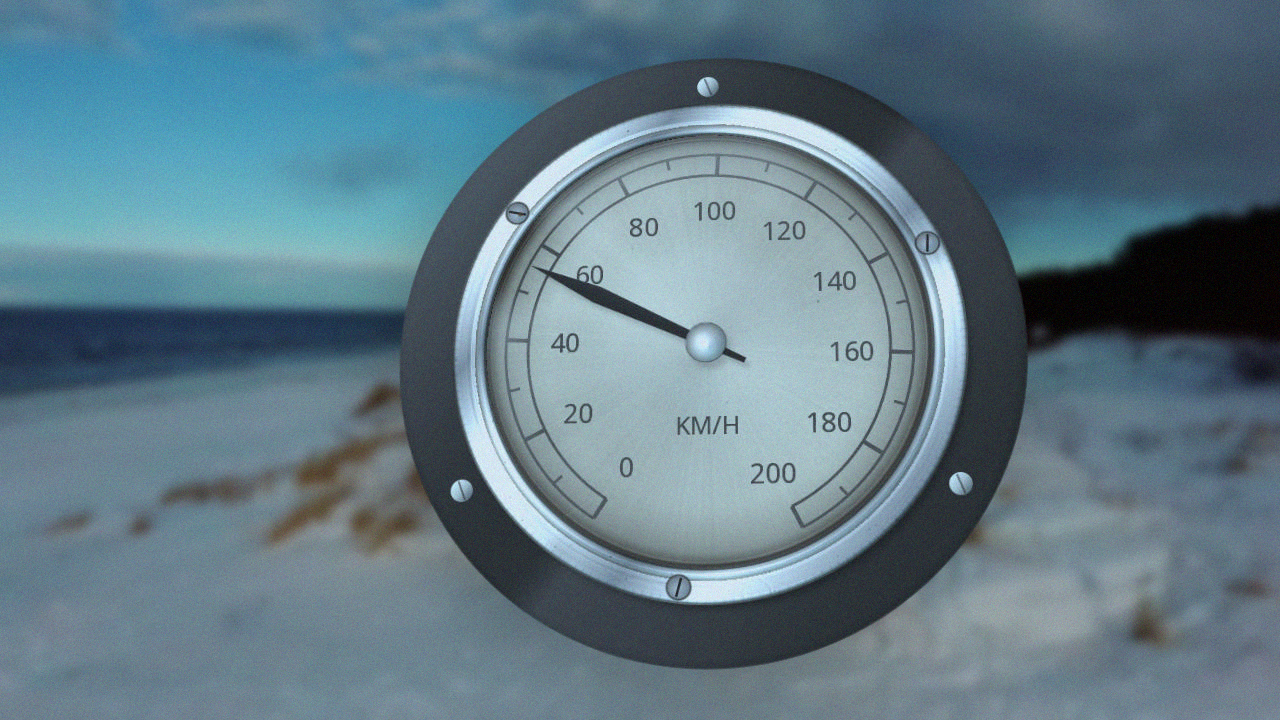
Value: 55
